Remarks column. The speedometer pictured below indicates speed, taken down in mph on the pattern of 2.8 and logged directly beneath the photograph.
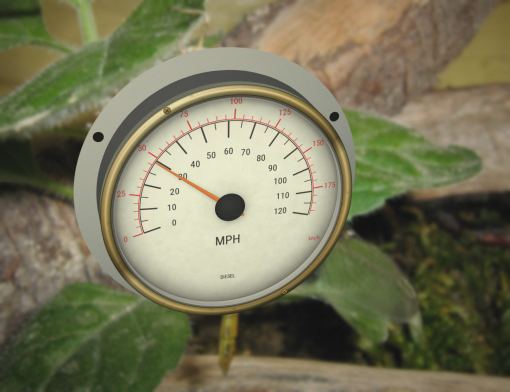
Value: 30
